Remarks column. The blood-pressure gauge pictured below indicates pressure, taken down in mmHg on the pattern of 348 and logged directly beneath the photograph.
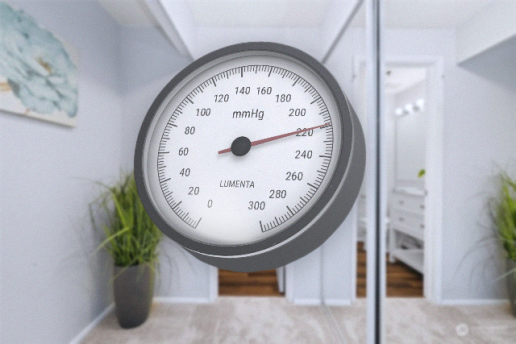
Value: 220
